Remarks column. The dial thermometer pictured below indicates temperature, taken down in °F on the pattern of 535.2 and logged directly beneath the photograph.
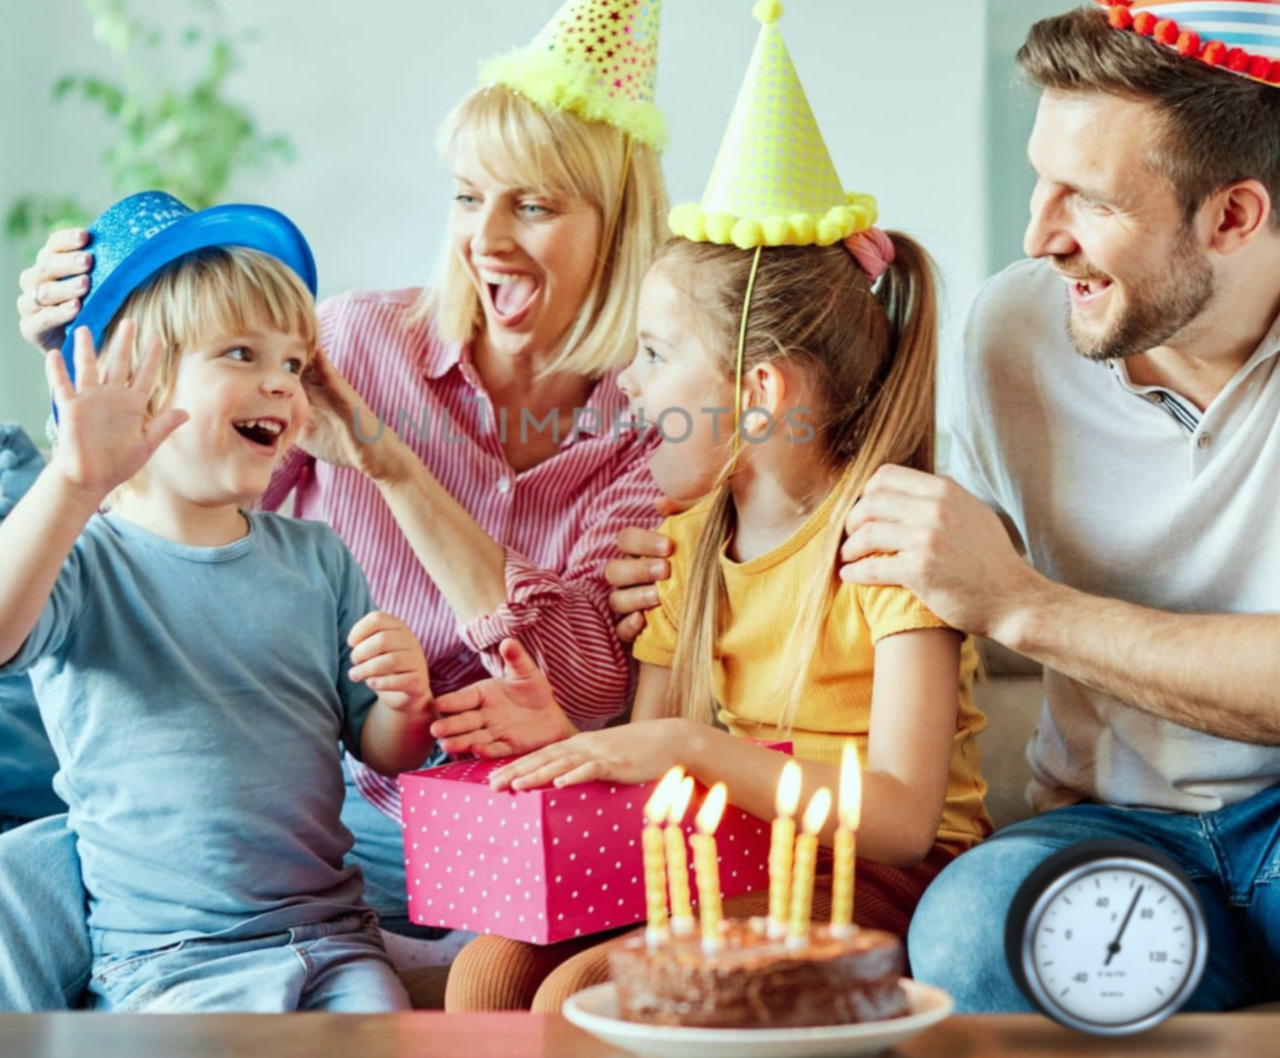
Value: 65
